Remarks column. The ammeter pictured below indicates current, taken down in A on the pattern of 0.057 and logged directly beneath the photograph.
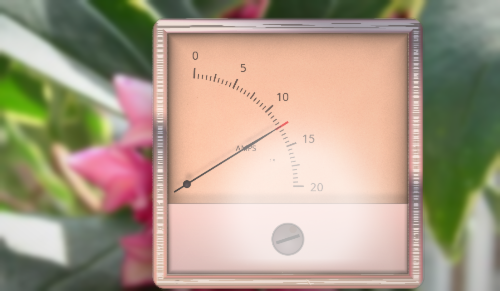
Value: 12.5
